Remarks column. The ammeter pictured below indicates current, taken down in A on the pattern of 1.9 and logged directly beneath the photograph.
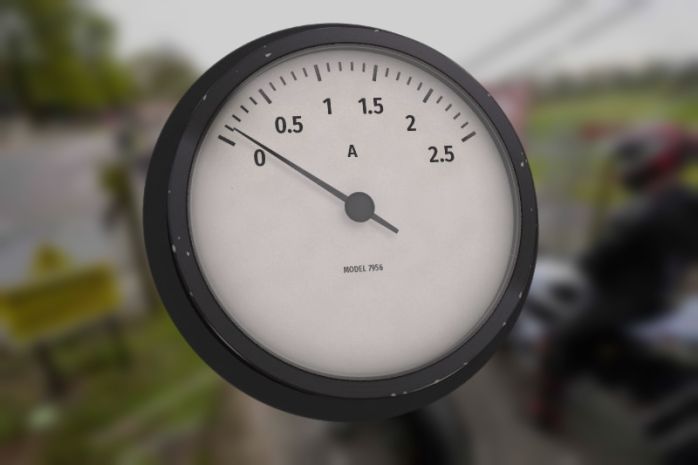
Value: 0.1
